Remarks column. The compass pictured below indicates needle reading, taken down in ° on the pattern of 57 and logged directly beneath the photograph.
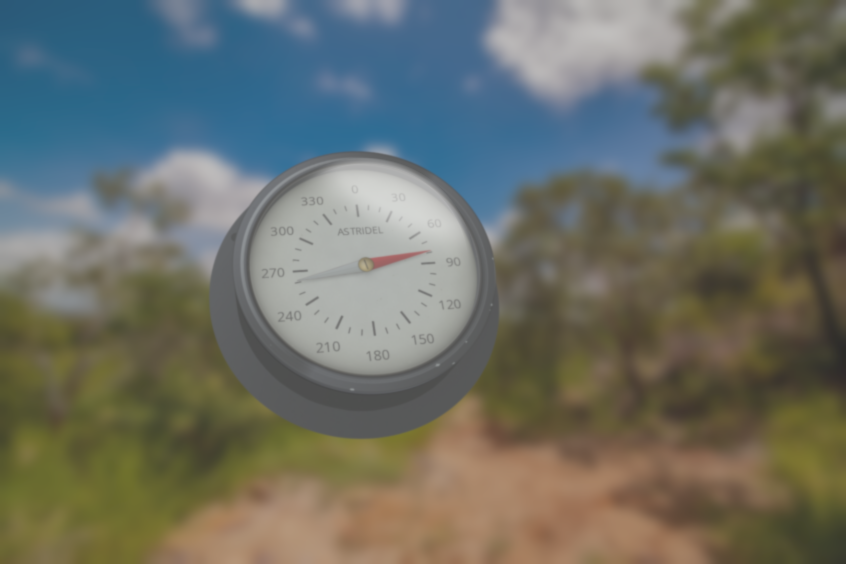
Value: 80
